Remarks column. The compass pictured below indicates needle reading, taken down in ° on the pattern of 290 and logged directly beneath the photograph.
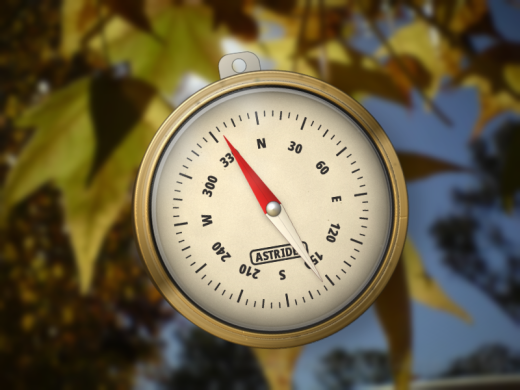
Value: 335
